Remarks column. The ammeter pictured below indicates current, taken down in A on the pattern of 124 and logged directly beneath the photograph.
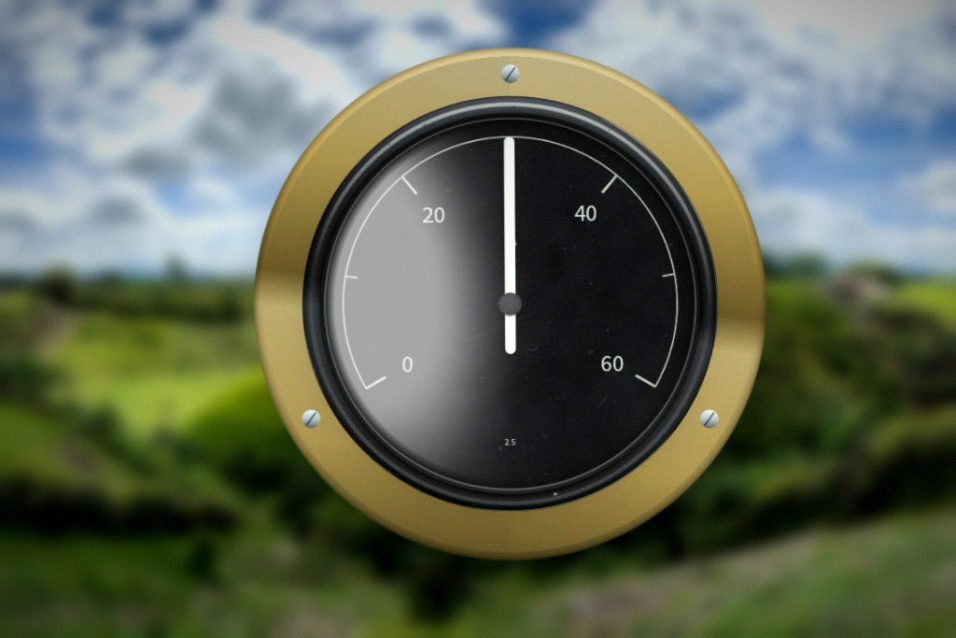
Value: 30
